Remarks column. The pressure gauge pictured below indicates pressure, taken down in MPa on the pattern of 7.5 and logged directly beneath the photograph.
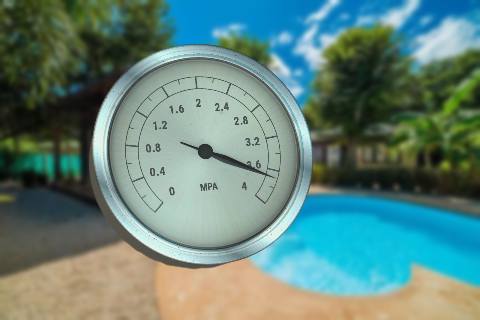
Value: 3.7
